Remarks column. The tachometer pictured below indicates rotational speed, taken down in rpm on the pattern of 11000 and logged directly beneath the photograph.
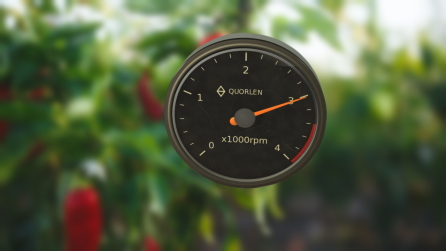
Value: 3000
